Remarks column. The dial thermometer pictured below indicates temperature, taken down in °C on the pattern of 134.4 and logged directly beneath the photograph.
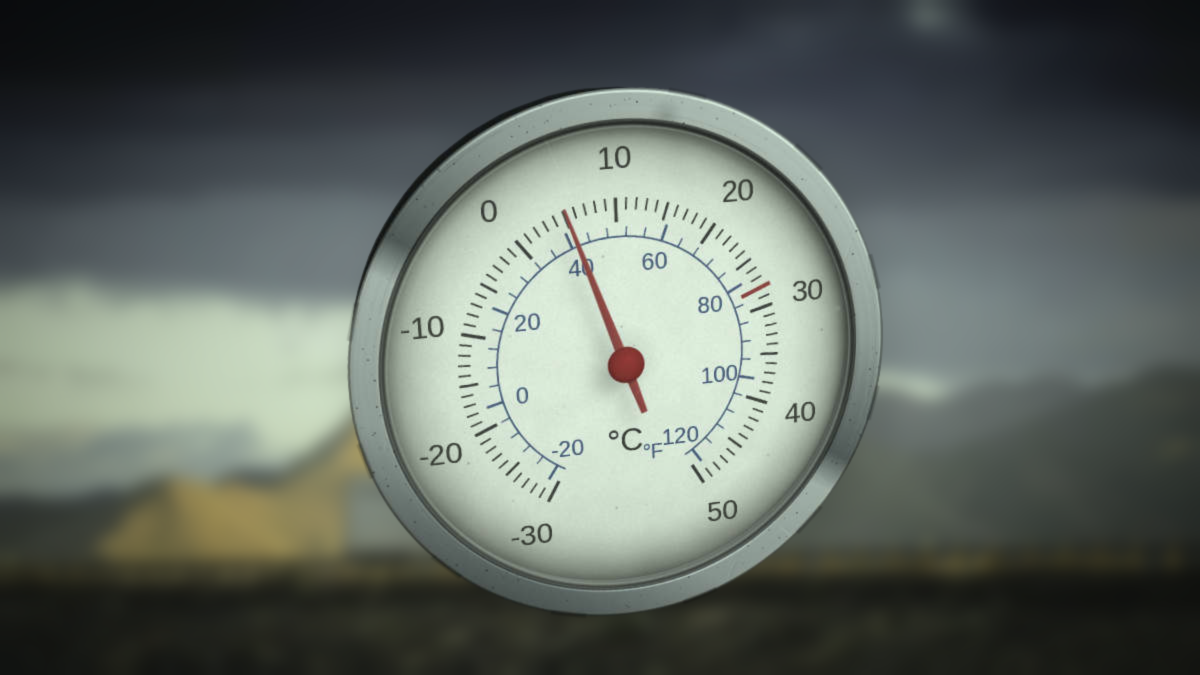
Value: 5
